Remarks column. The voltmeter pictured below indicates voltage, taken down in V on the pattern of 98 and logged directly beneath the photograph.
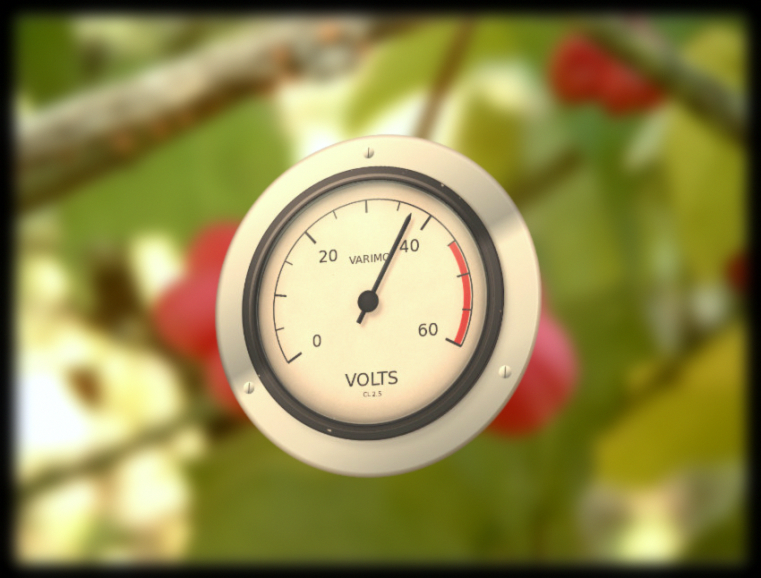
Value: 37.5
